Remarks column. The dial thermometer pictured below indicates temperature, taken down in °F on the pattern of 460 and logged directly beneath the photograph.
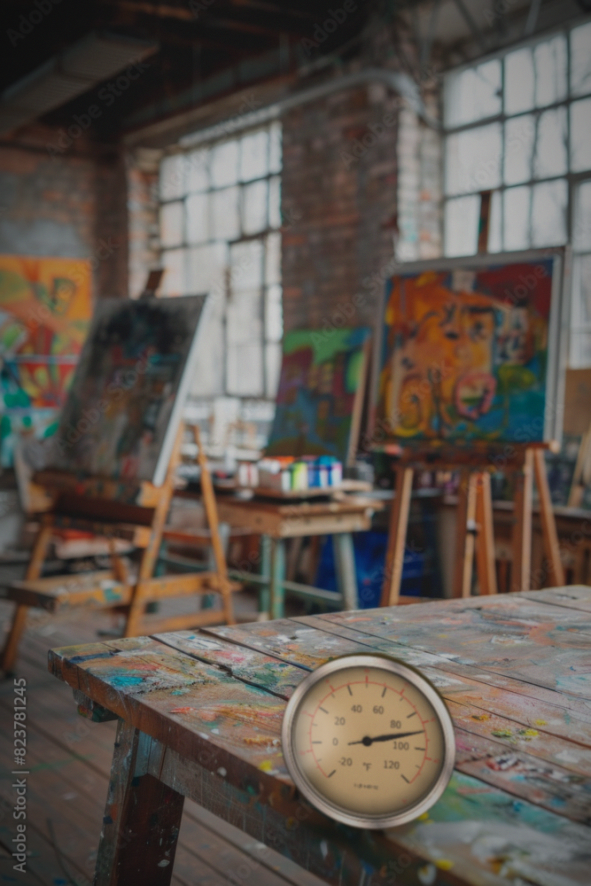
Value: 90
